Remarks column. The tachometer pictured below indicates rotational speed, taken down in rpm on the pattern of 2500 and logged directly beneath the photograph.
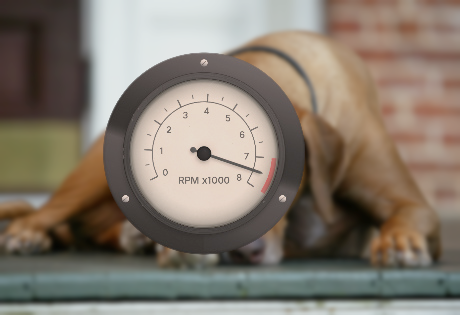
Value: 7500
